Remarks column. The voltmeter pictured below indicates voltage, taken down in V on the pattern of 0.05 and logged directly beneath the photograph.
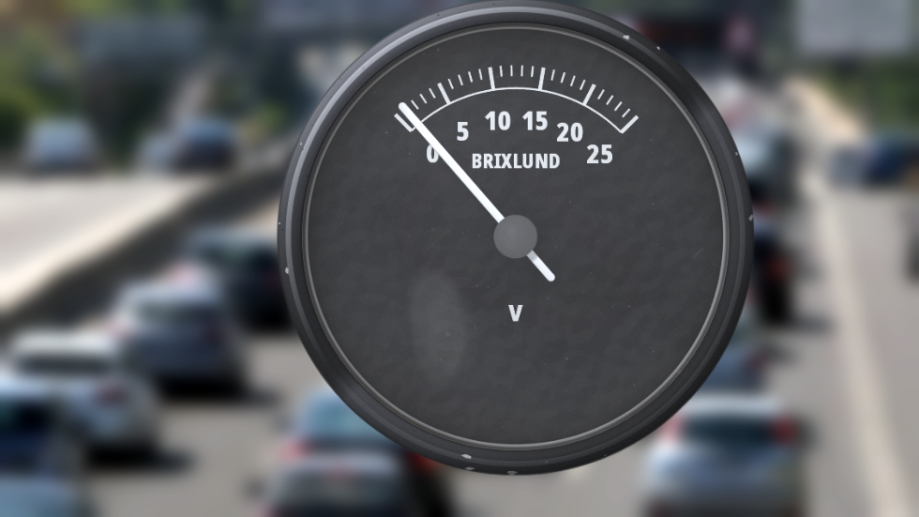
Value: 1
